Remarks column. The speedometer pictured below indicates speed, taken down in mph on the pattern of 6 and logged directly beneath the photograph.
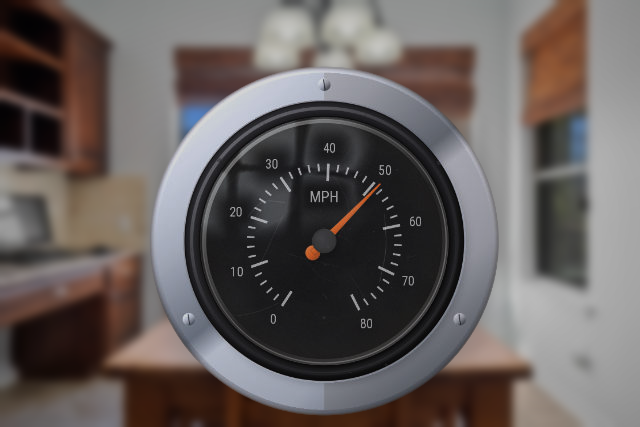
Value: 51
